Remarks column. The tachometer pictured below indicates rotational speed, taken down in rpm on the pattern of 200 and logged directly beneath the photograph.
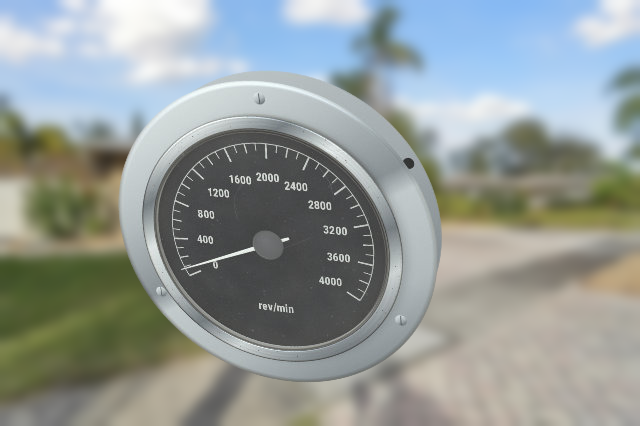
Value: 100
